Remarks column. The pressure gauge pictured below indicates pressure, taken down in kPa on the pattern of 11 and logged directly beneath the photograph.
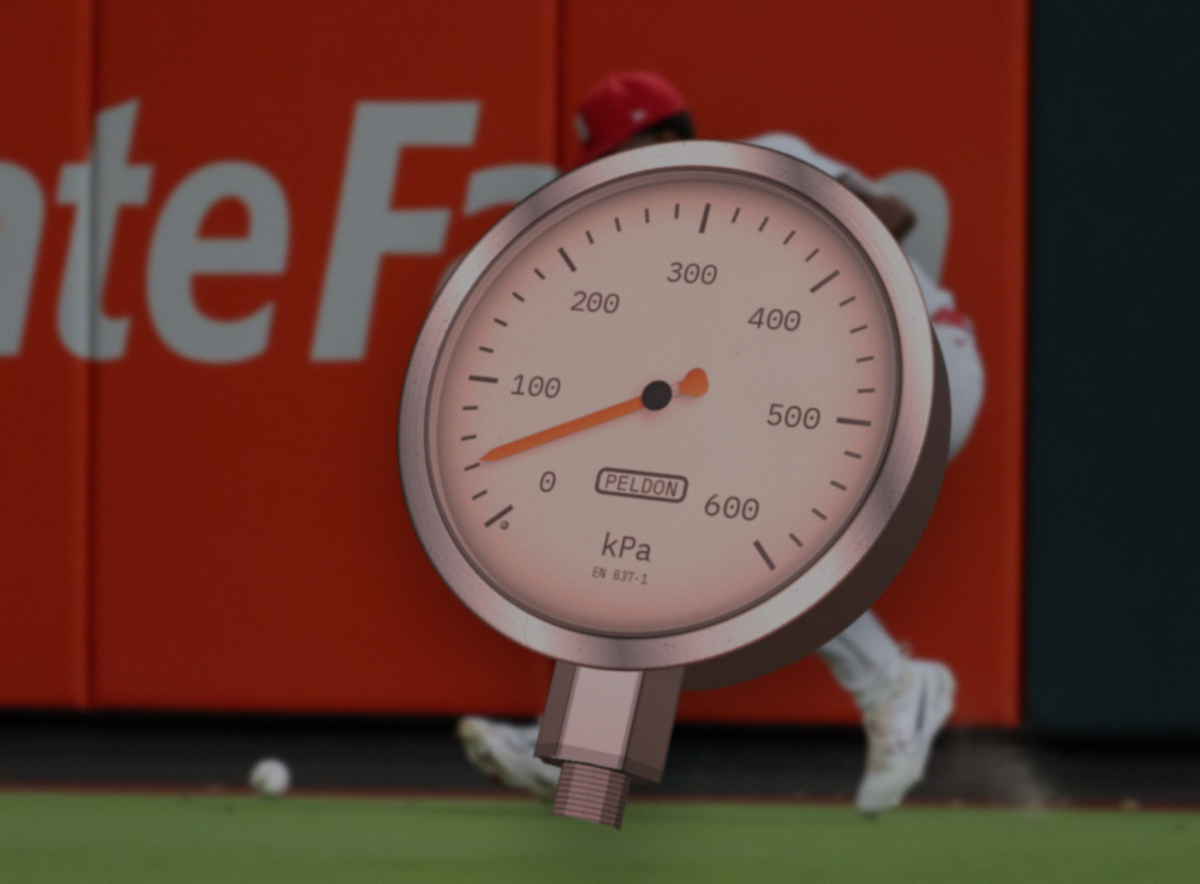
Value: 40
